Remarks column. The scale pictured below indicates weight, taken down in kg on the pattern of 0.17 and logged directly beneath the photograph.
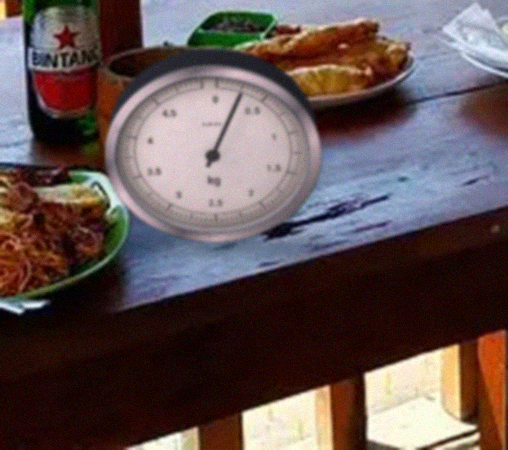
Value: 0.25
